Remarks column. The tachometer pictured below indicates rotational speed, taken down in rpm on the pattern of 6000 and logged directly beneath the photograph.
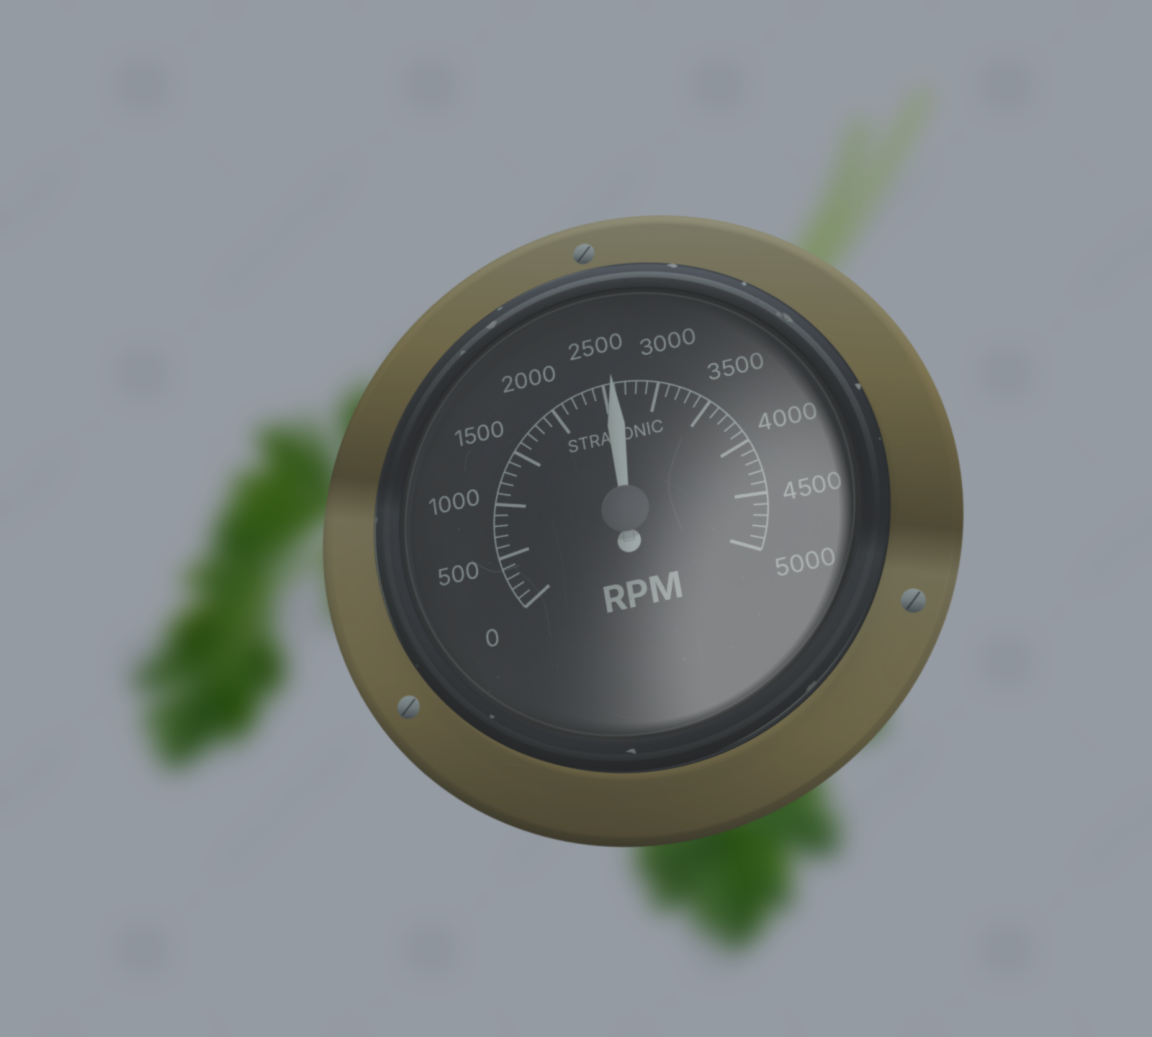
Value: 2600
